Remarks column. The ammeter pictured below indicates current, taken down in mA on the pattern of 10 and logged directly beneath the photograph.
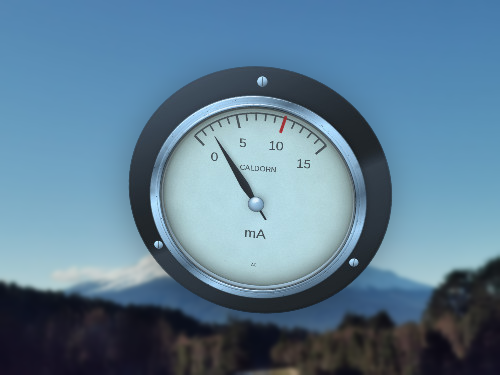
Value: 2
